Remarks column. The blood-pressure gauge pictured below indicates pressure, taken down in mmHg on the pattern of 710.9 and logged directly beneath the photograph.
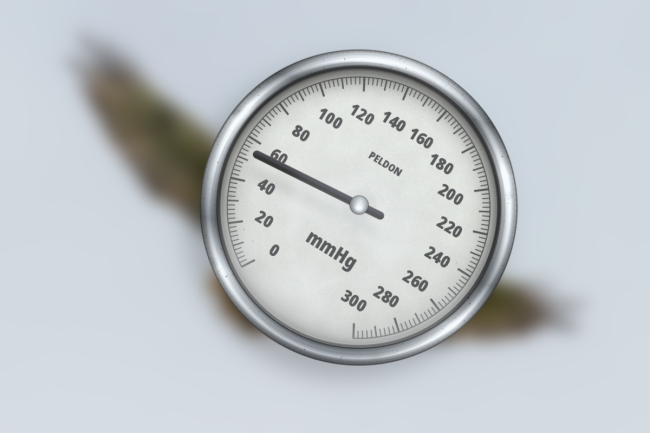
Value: 54
